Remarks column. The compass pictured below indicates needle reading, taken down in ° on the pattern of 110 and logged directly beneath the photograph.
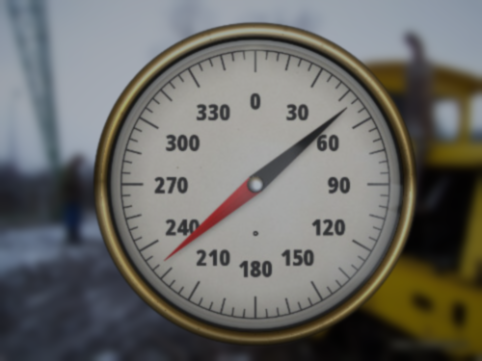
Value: 230
